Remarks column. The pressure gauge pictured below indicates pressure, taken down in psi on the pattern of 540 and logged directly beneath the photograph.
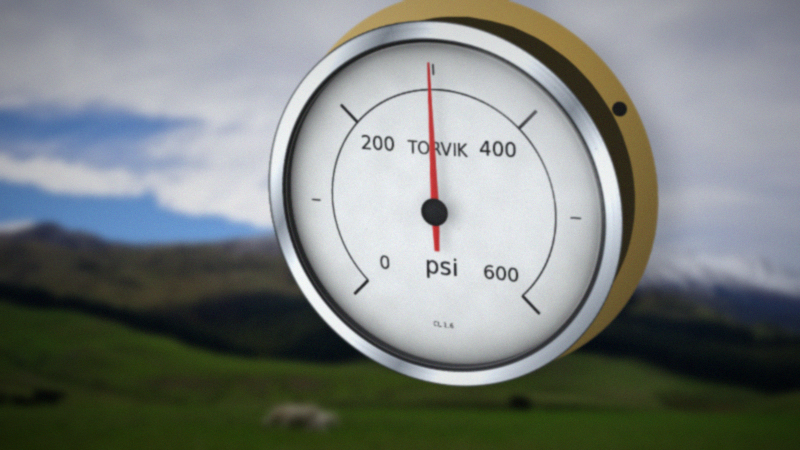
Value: 300
